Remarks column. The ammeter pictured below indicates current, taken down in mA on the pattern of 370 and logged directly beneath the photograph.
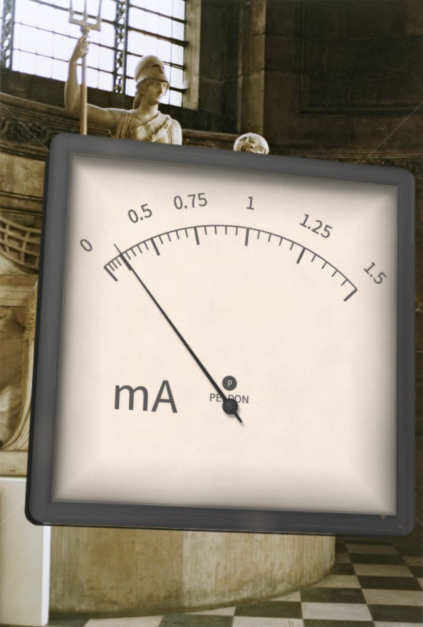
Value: 0.25
